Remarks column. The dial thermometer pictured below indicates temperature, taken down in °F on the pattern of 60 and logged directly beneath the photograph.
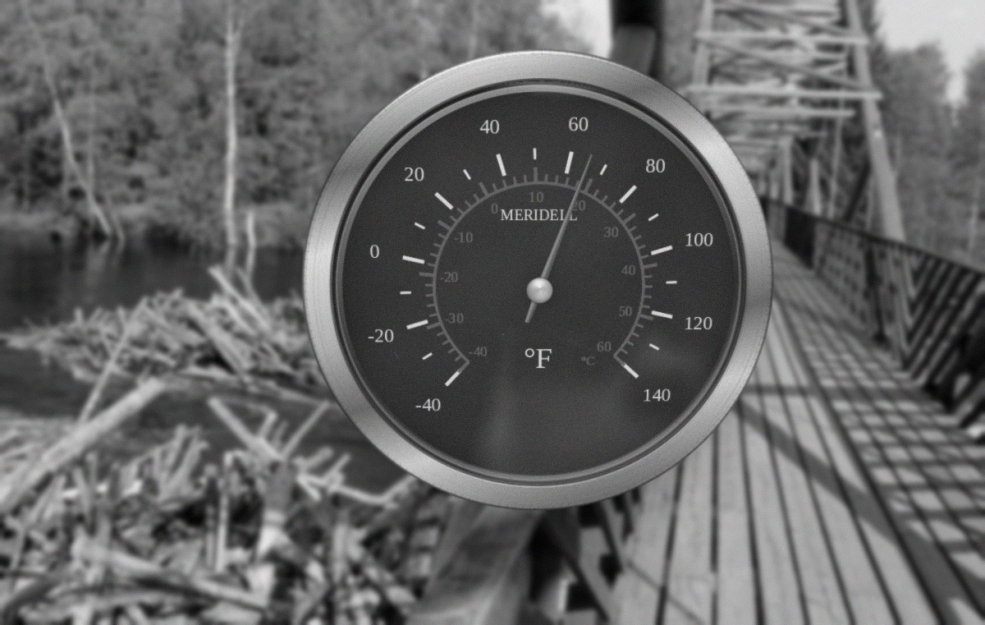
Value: 65
